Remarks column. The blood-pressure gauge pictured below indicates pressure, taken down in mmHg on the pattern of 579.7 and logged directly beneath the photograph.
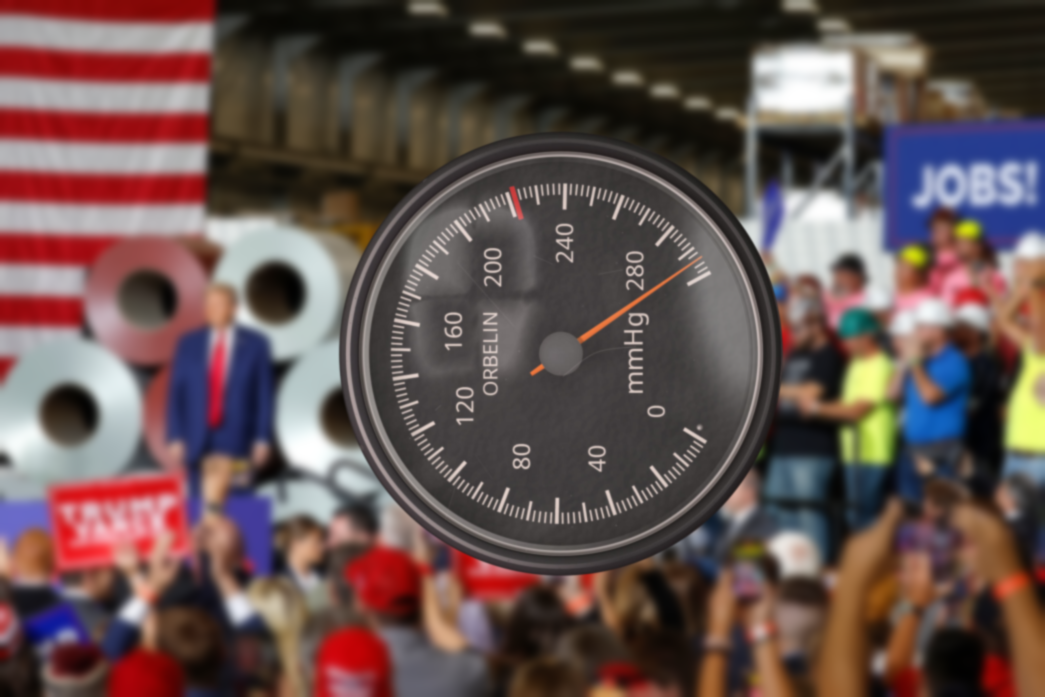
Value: 294
